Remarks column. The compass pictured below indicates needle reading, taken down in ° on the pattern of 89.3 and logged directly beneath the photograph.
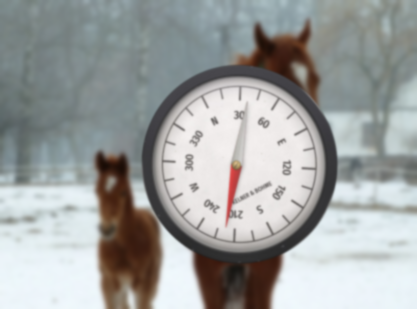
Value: 217.5
